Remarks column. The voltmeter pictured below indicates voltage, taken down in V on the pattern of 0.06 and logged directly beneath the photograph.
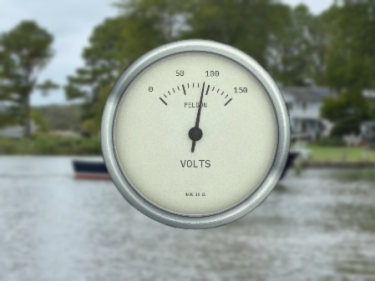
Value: 90
